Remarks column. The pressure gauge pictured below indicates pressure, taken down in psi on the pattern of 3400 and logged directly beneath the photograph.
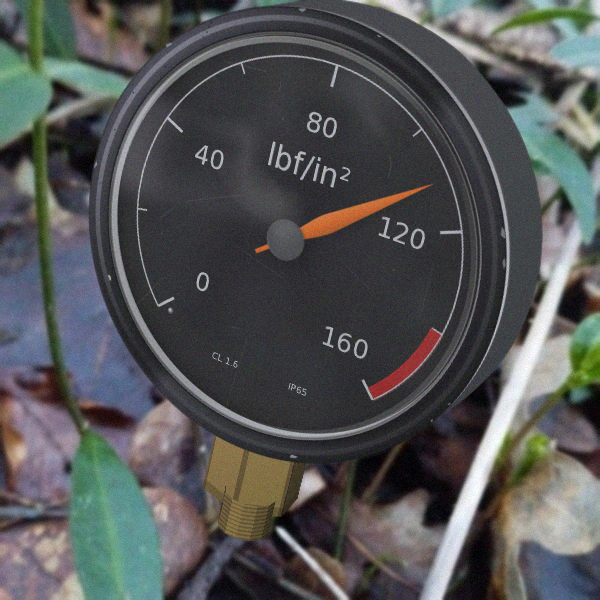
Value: 110
